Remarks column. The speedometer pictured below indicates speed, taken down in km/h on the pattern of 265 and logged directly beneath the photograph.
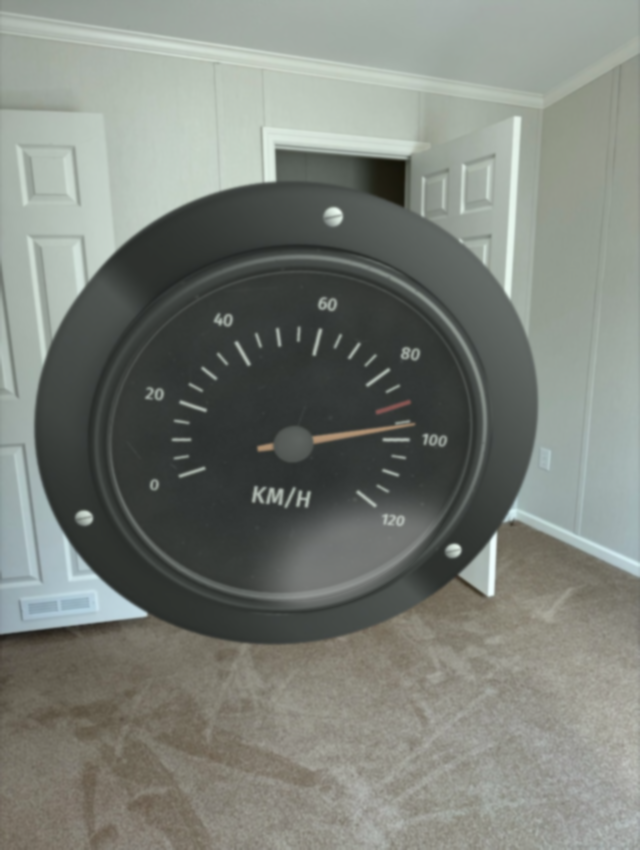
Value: 95
